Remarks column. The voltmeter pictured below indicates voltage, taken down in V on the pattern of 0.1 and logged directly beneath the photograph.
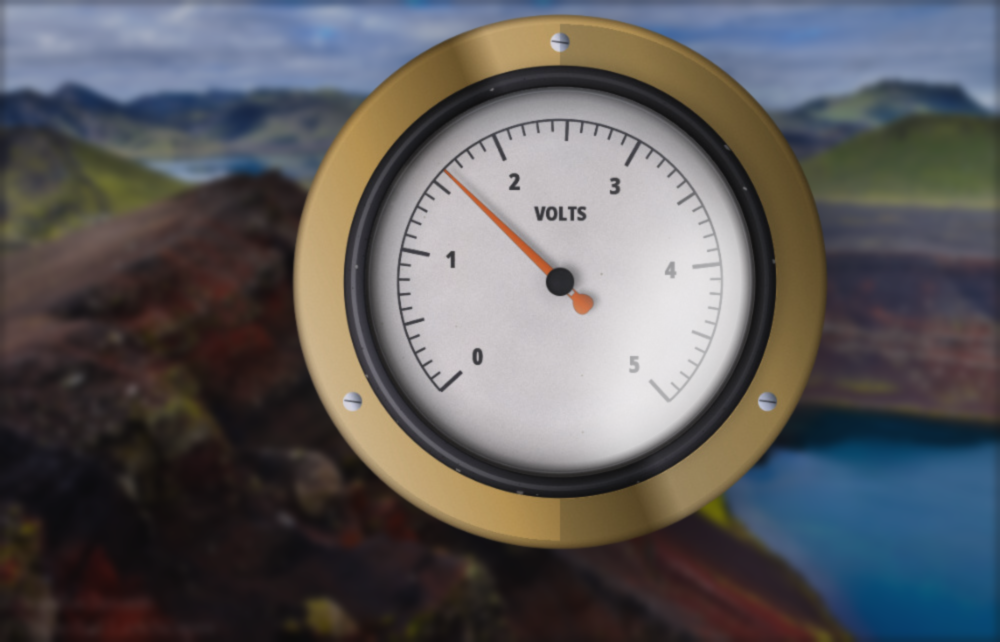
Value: 1.6
